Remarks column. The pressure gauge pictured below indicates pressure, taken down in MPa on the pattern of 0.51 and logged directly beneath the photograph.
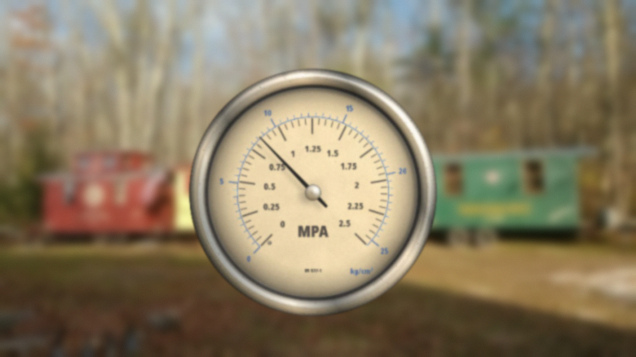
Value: 0.85
